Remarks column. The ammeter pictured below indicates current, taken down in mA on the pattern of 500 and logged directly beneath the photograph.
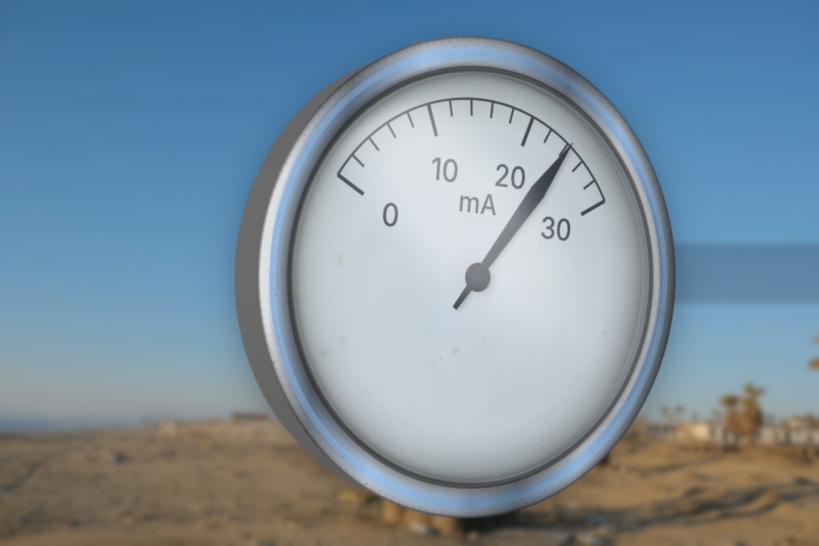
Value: 24
